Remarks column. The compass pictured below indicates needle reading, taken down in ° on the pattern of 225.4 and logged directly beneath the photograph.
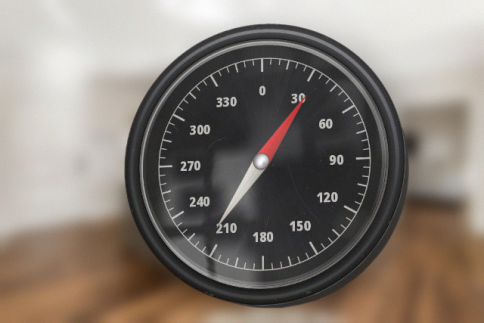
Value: 35
